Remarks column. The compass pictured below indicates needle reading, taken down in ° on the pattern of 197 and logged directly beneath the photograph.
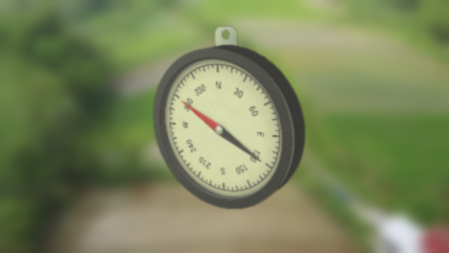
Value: 300
